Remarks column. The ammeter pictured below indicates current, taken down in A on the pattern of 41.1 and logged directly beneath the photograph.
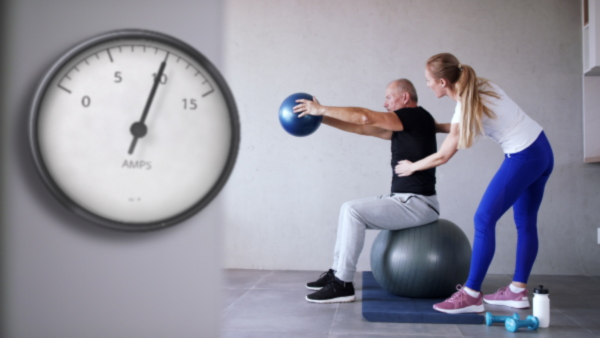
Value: 10
